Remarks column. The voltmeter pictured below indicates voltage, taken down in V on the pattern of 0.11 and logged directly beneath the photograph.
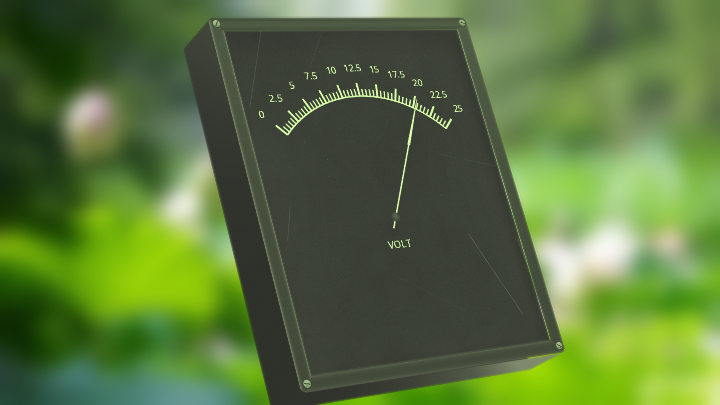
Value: 20
